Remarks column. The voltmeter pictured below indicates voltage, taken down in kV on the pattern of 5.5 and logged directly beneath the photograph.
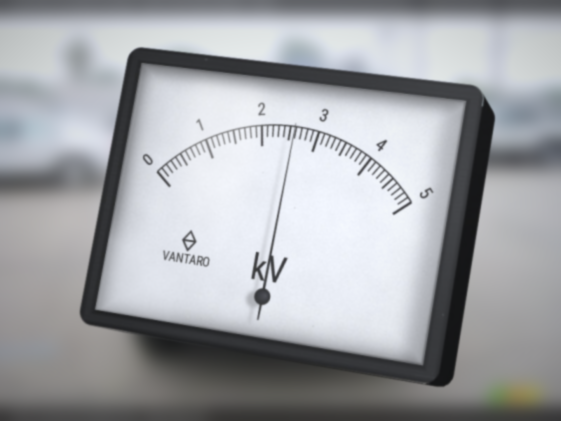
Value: 2.6
